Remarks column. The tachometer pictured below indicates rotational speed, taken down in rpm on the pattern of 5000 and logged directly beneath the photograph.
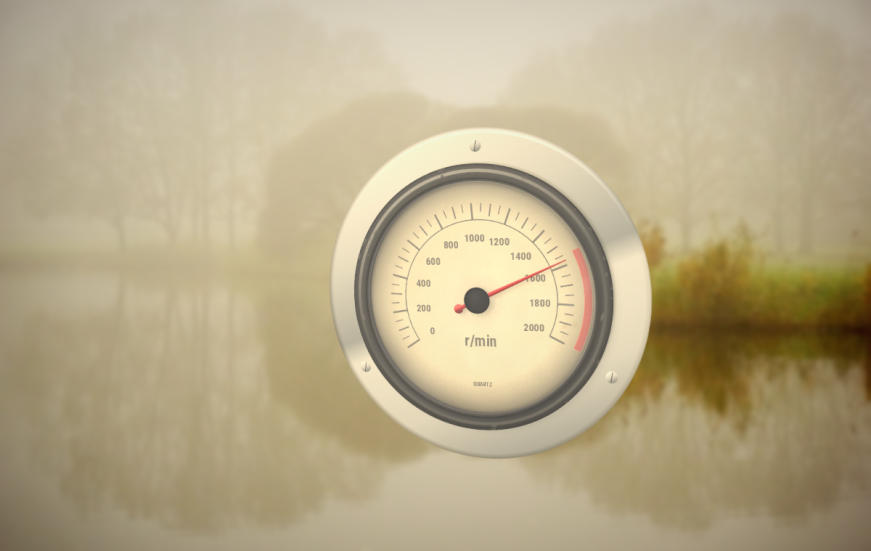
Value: 1575
